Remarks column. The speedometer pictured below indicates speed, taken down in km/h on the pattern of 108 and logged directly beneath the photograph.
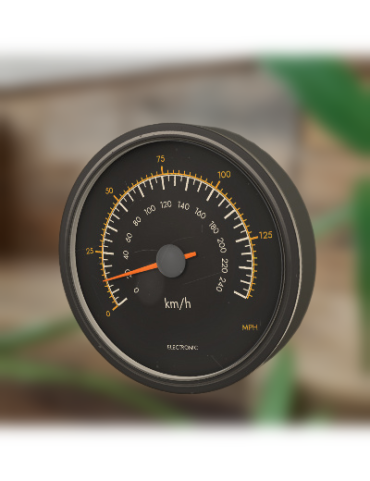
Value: 20
